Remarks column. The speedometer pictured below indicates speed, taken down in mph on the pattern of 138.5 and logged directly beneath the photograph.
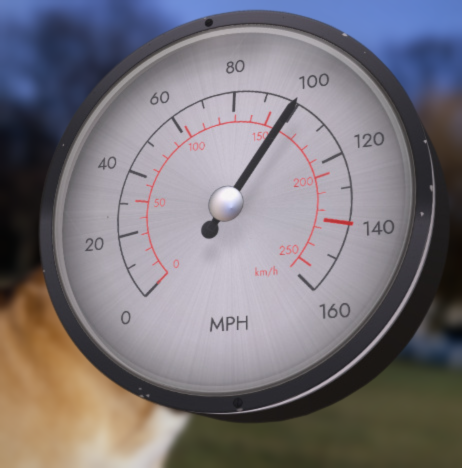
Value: 100
